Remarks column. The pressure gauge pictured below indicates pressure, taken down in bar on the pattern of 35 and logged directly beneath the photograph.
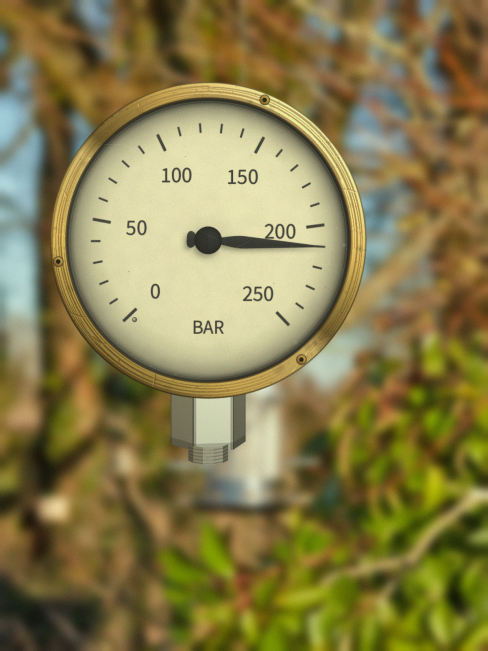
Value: 210
